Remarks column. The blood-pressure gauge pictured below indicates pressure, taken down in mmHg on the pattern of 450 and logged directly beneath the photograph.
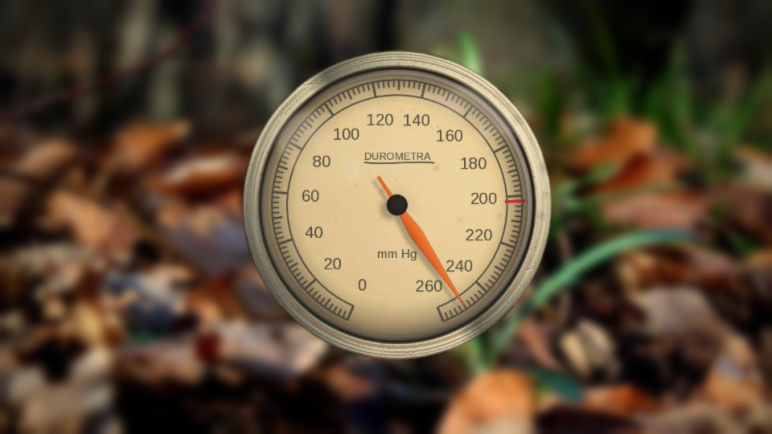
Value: 250
